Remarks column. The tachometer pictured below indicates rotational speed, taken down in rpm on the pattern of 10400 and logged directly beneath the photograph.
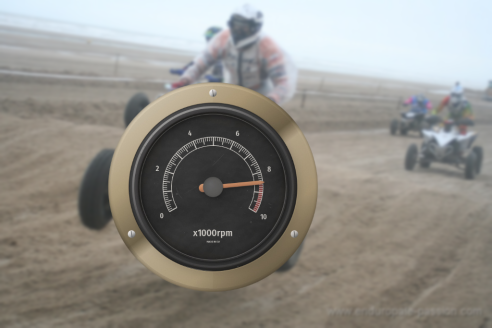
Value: 8500
